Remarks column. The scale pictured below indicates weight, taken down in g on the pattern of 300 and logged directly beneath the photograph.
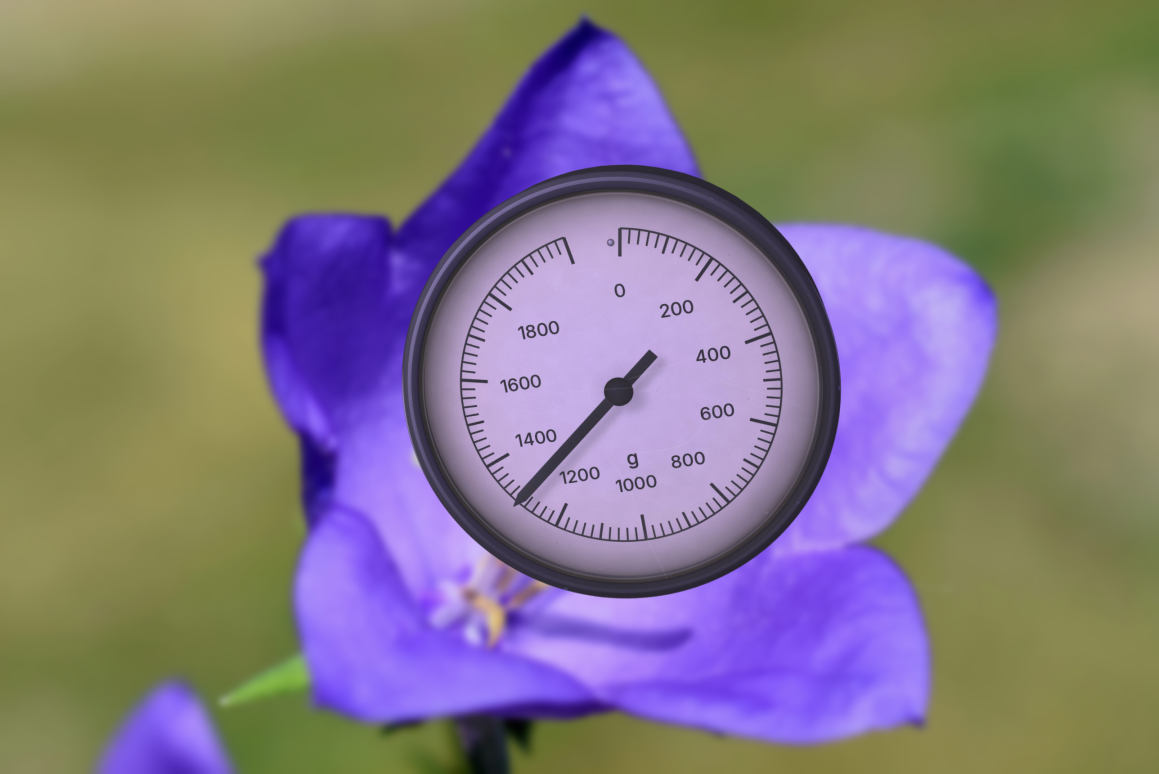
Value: 1300
